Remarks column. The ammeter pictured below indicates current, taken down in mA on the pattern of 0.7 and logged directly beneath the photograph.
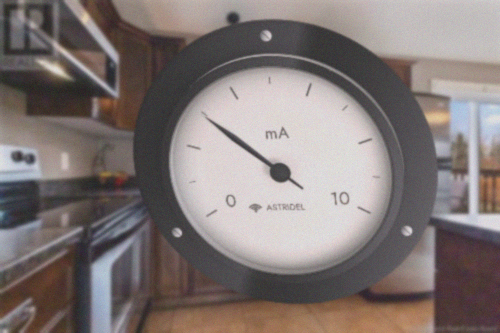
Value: 3
